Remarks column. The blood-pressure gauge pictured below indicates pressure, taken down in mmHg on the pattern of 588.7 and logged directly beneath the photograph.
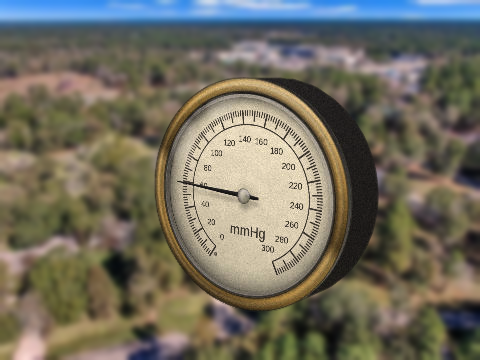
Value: 60
